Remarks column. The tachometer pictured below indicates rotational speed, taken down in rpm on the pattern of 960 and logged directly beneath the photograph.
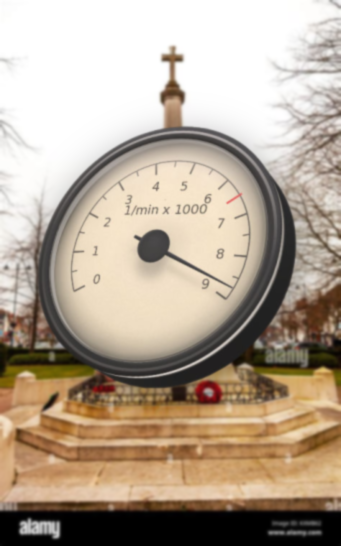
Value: 8750
